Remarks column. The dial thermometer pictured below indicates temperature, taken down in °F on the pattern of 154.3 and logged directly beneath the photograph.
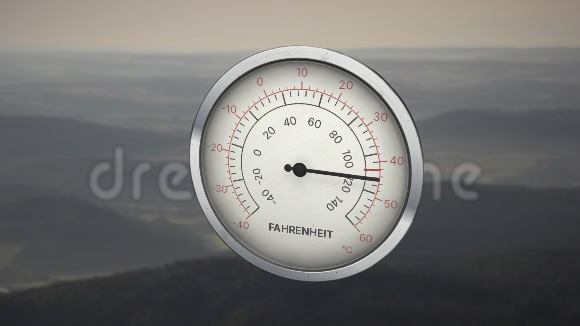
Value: 112
